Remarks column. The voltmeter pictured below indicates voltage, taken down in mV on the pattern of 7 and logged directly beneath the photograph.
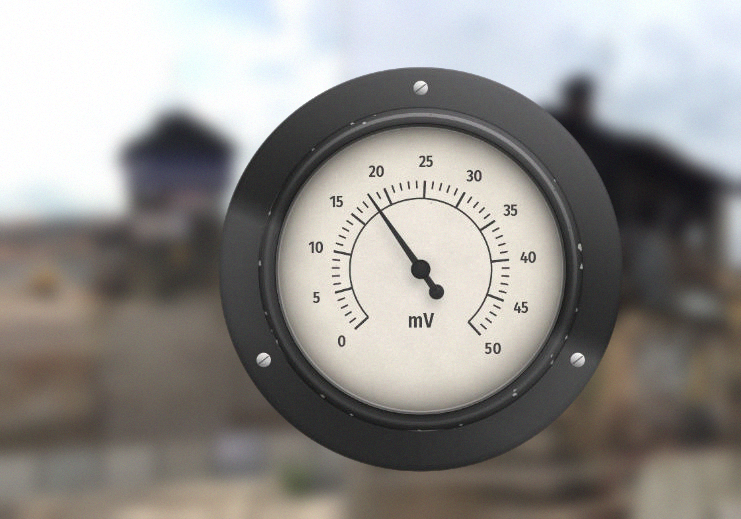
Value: 18
